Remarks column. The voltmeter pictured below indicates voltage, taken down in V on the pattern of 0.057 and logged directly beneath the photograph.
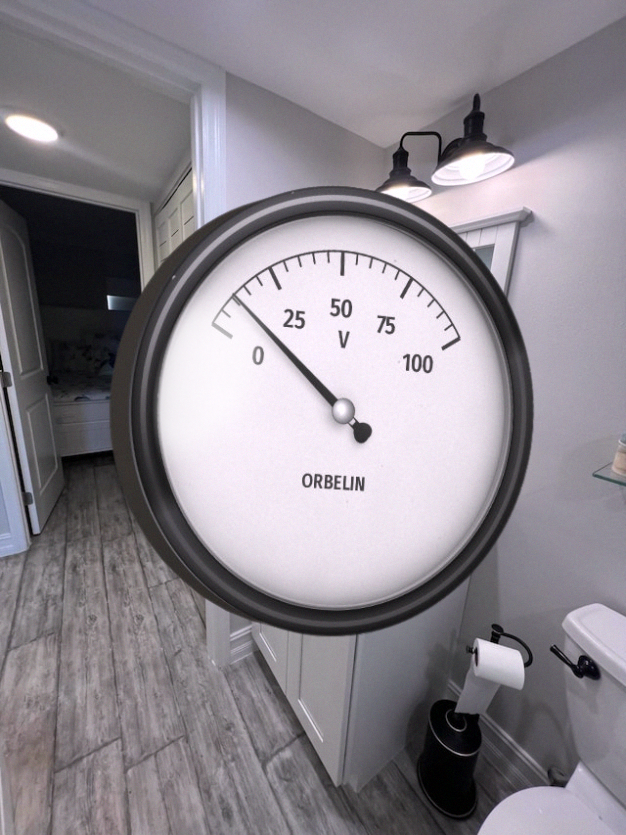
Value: 10
